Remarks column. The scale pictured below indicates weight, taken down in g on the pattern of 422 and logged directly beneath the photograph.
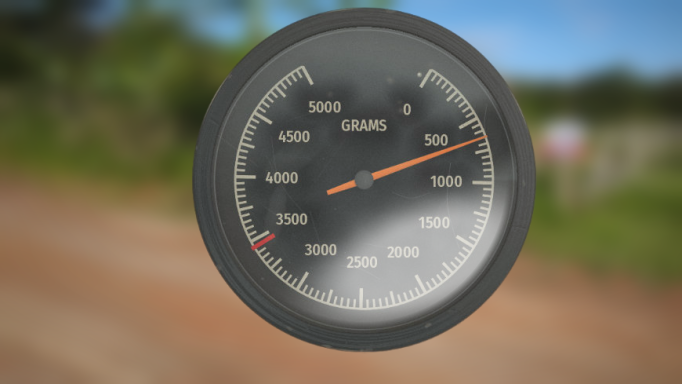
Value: 650
